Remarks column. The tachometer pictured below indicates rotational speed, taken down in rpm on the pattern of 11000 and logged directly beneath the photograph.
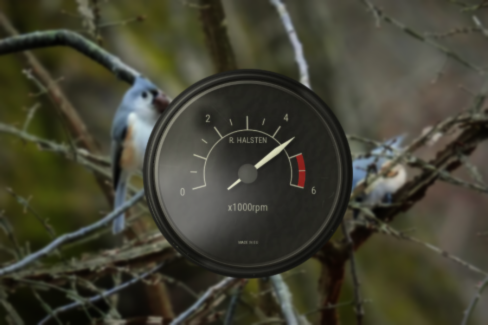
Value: 4500
